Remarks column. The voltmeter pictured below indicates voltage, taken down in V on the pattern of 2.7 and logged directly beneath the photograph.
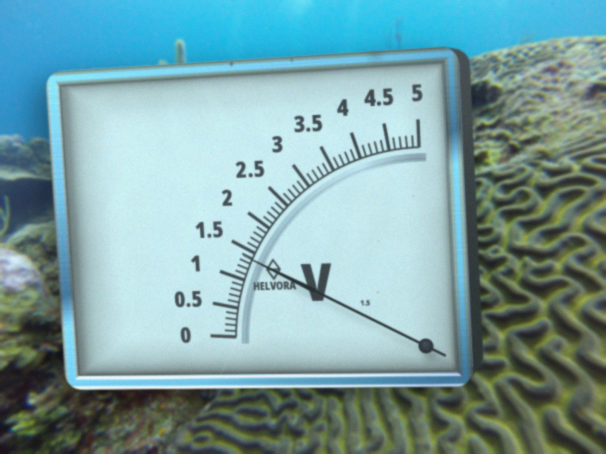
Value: 1.4
